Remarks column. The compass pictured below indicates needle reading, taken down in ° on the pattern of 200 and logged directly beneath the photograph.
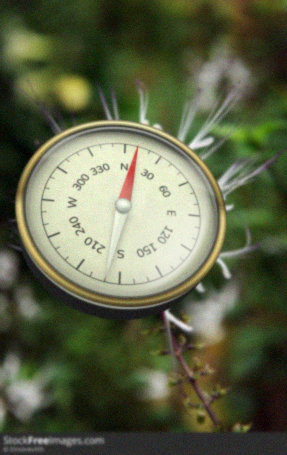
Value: 10
